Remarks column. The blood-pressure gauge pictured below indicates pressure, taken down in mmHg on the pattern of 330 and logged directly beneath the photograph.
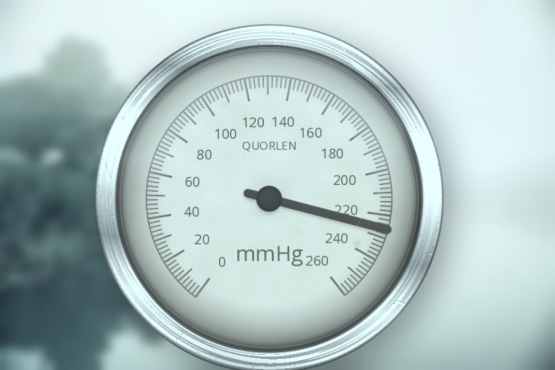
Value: 226
